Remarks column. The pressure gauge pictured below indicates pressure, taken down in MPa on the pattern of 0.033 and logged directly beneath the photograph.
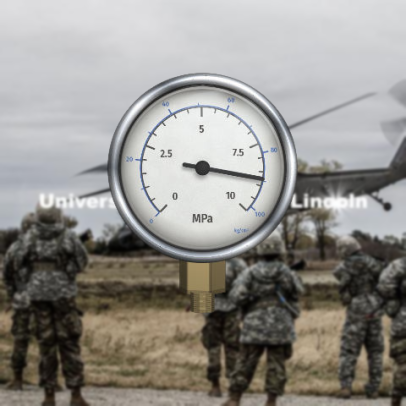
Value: 8.75
